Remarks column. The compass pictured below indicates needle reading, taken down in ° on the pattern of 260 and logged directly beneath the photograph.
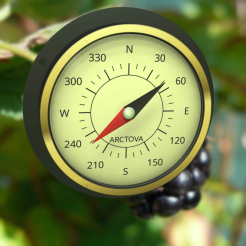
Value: 230
